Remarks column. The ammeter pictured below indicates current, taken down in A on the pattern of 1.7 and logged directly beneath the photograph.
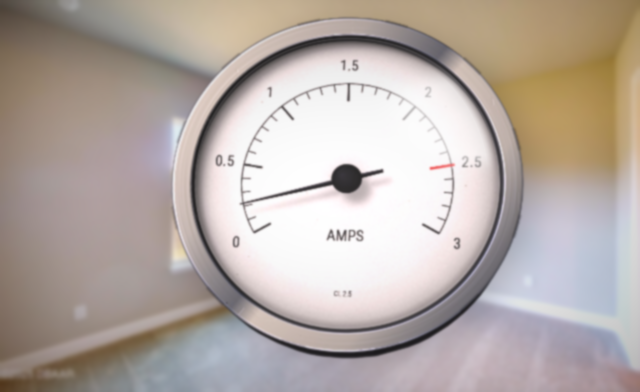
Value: 0.2
